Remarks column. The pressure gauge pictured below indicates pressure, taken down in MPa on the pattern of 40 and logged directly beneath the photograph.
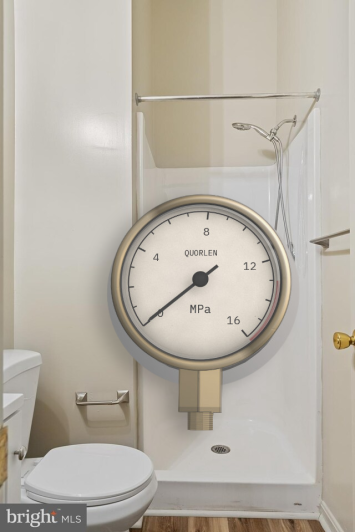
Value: 0
